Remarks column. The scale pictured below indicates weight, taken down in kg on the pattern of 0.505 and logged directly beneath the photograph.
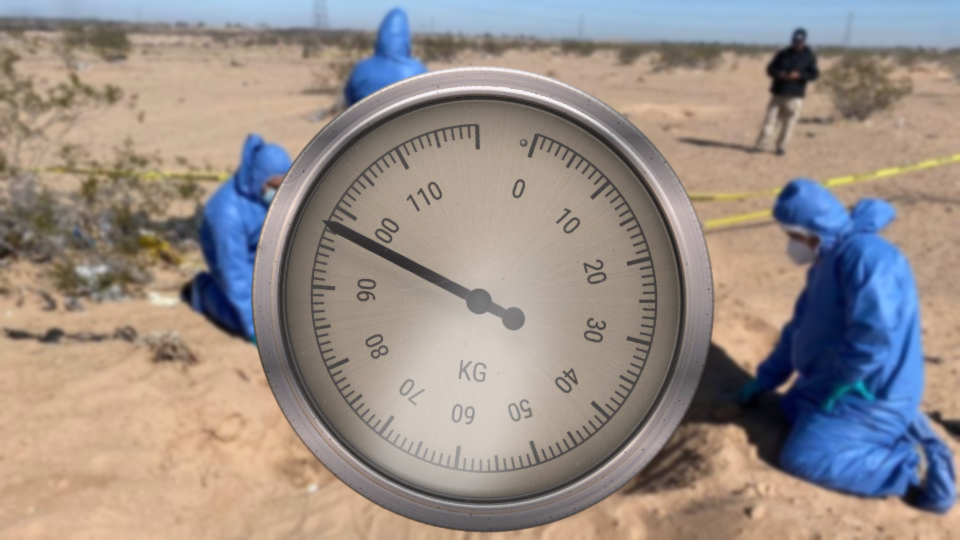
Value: 98
